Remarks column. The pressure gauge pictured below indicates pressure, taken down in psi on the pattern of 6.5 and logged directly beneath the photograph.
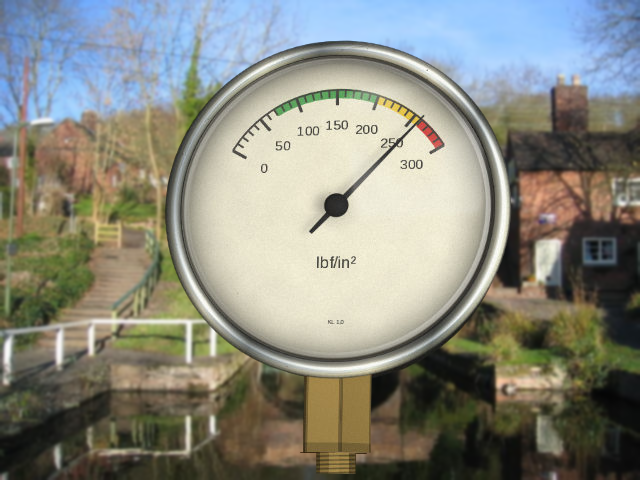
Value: 260
